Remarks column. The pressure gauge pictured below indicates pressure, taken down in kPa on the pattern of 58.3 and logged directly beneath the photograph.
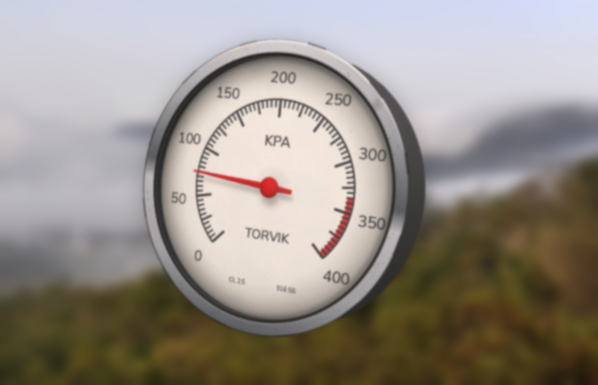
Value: 75
